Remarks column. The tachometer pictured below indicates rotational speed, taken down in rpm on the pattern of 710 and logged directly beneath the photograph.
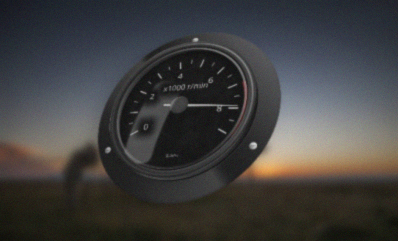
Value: 8000
